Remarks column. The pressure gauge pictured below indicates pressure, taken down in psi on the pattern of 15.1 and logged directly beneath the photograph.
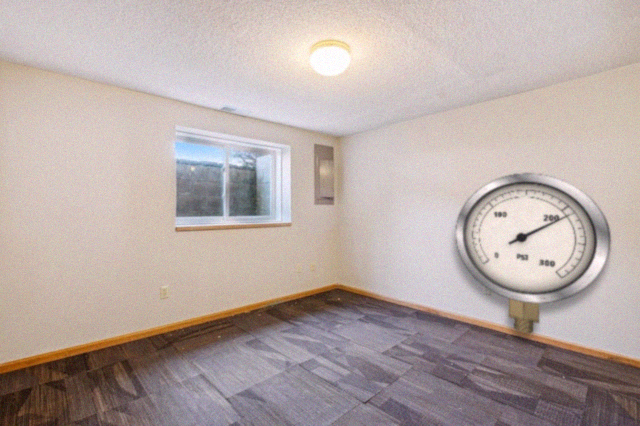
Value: 210
